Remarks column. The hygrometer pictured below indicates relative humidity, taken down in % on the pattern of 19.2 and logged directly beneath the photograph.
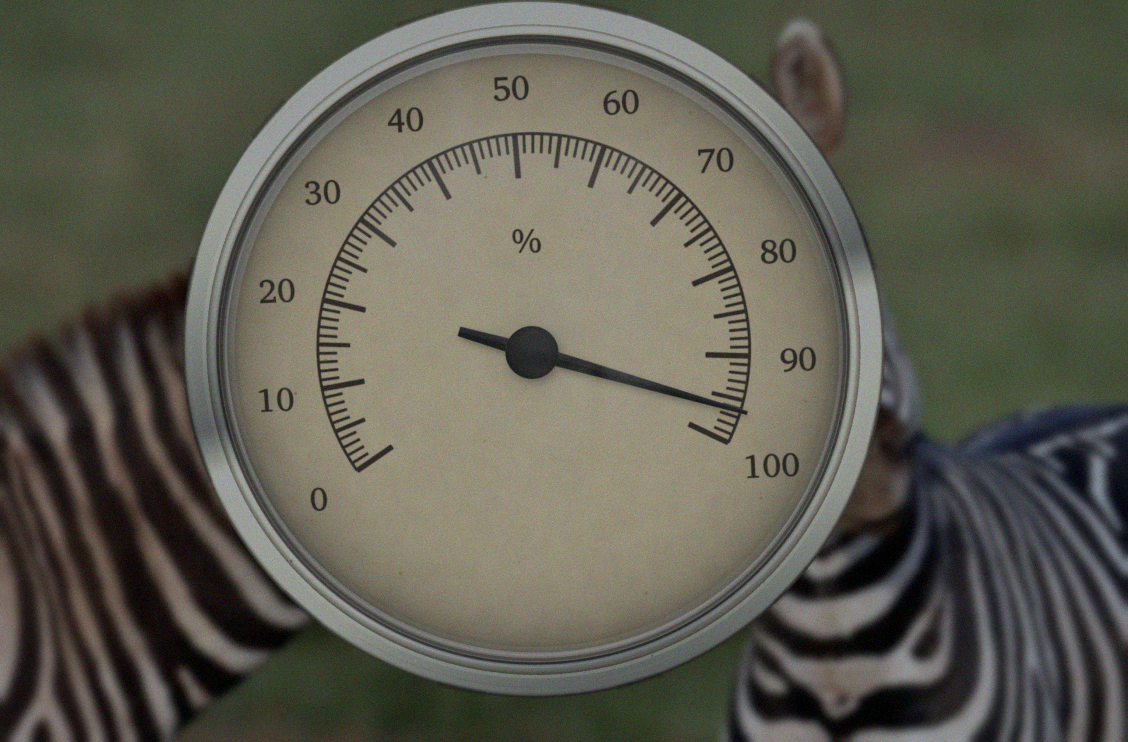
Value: 96
